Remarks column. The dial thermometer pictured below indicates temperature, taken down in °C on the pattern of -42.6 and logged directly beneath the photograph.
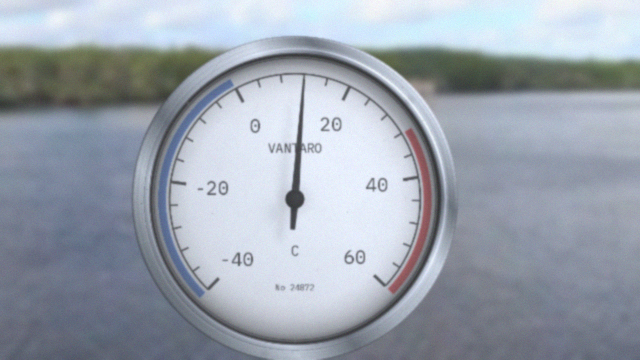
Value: 12
